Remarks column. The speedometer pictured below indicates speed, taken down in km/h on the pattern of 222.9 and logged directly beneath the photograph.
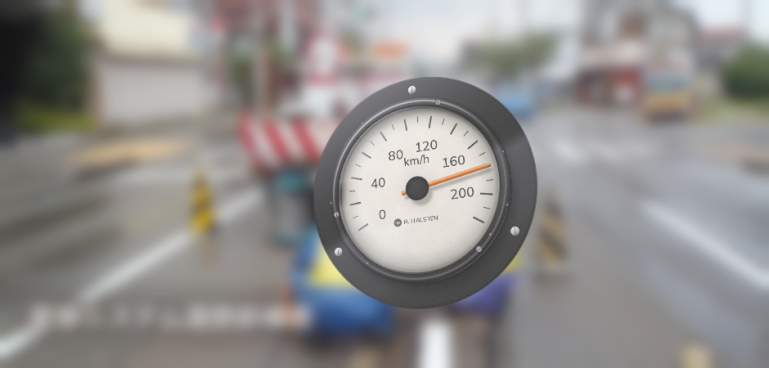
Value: 180
